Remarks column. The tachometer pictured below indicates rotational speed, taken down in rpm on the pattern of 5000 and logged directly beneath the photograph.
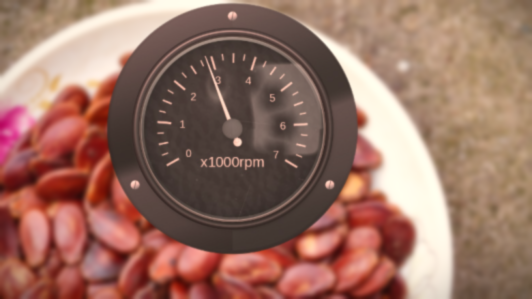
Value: 2875
